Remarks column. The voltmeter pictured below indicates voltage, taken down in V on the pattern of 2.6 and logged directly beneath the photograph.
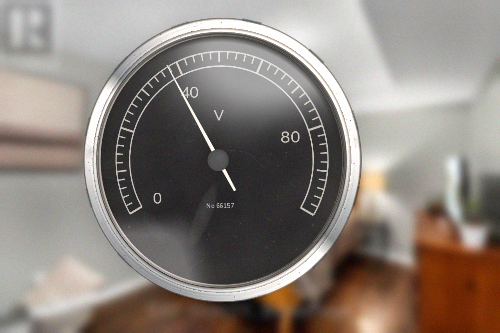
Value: 38
